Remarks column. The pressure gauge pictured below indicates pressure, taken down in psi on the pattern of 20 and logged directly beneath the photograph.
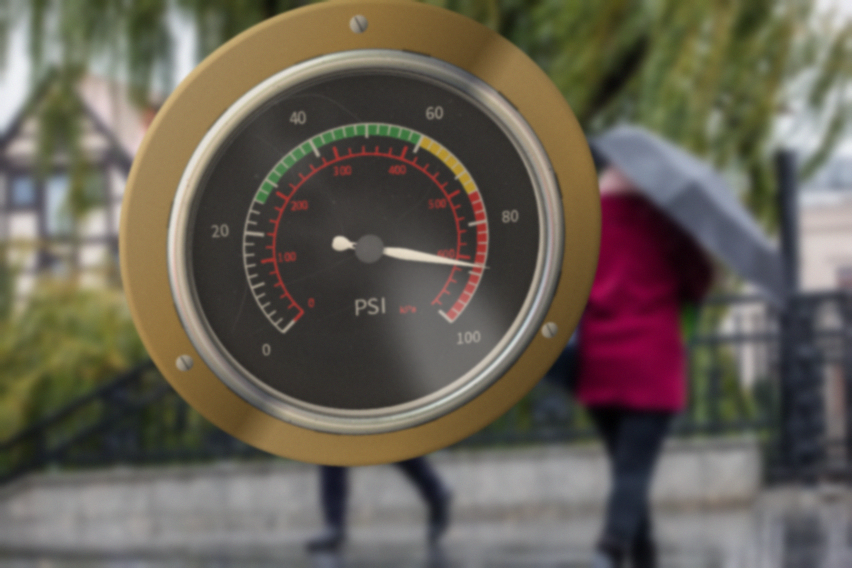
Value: 88
